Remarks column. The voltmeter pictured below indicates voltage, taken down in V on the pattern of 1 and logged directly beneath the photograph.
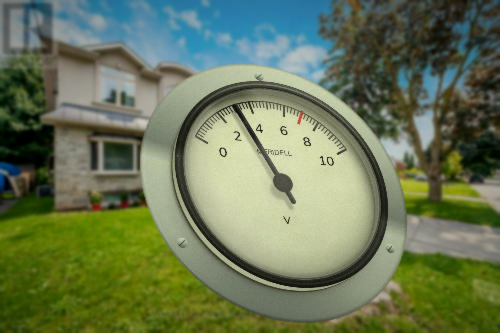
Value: 3
